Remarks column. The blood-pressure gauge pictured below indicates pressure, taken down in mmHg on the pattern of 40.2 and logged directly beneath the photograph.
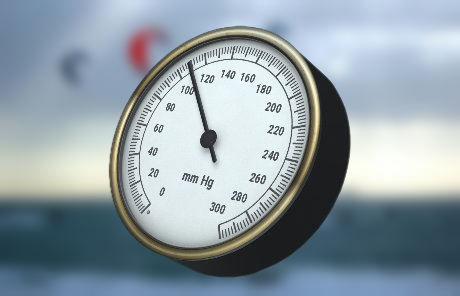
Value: 110
